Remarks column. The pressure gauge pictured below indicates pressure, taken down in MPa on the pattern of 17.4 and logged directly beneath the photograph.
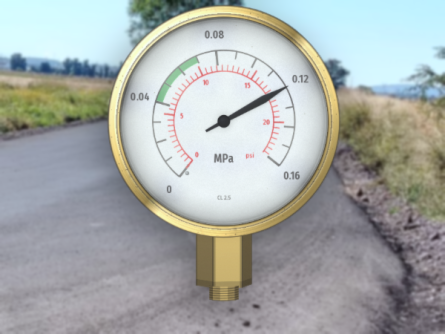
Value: 0.12
